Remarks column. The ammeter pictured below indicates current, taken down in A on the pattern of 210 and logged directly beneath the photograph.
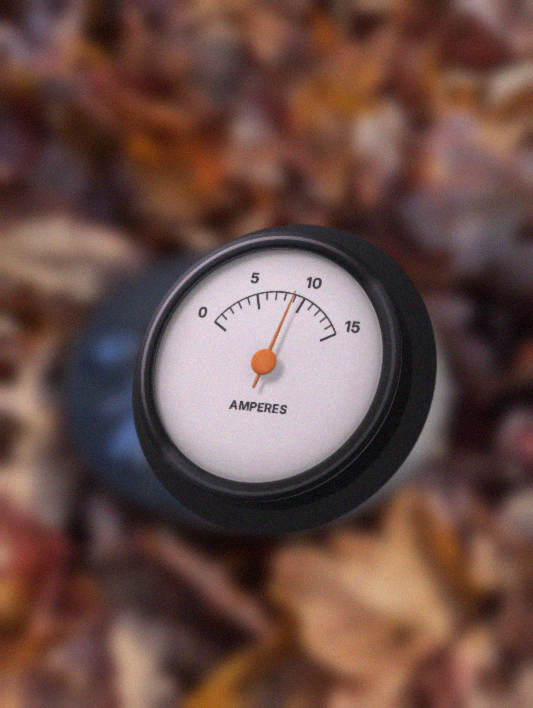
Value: 9
